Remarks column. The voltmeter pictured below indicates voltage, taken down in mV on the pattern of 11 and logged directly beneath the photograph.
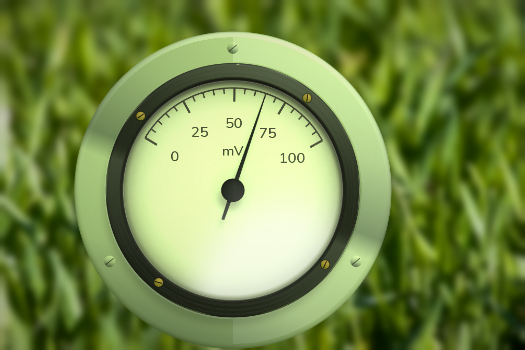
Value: 65
